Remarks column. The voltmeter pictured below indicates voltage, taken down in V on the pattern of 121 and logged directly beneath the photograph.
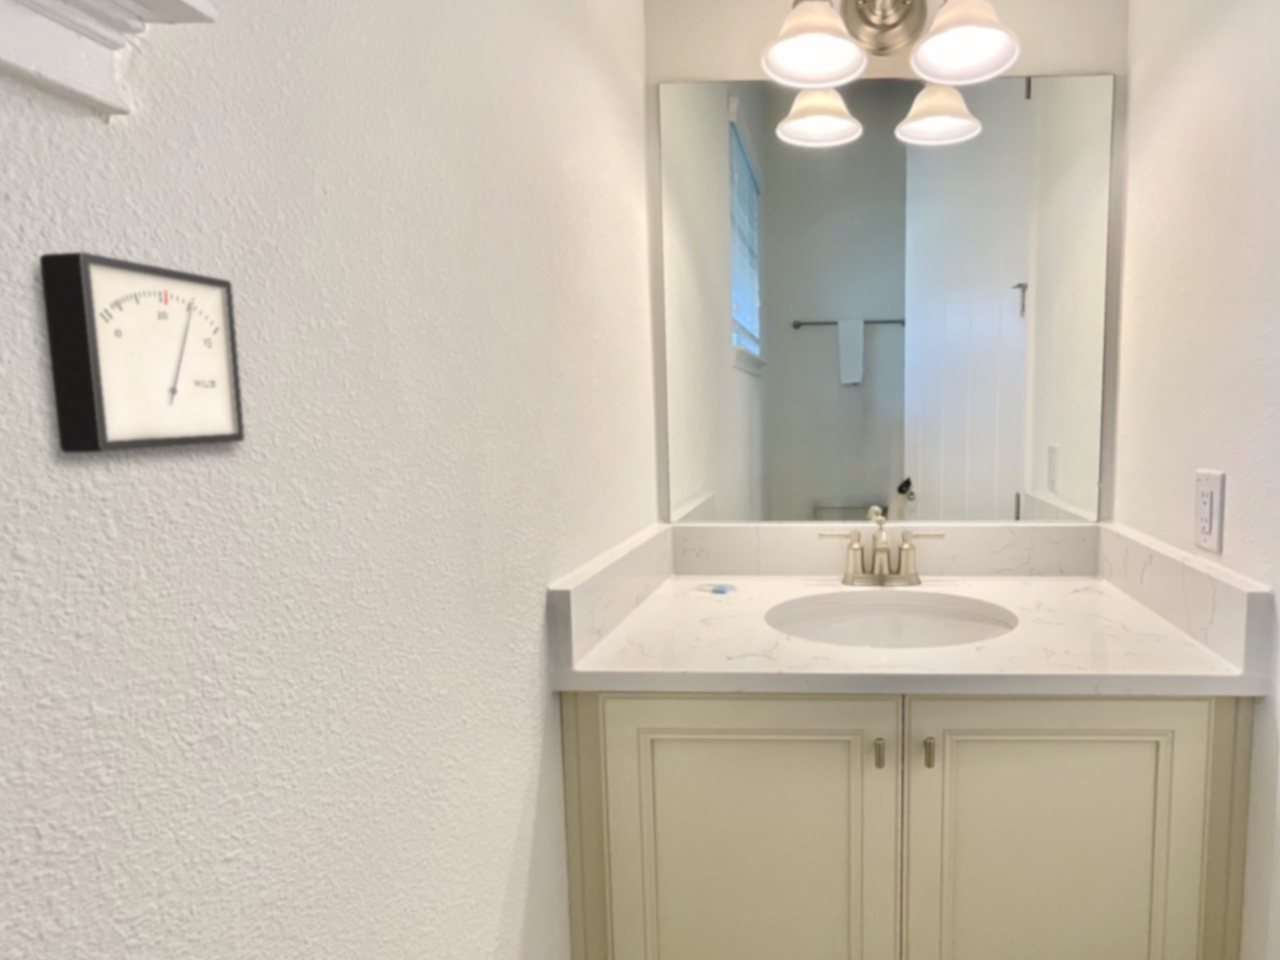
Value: 12.5
